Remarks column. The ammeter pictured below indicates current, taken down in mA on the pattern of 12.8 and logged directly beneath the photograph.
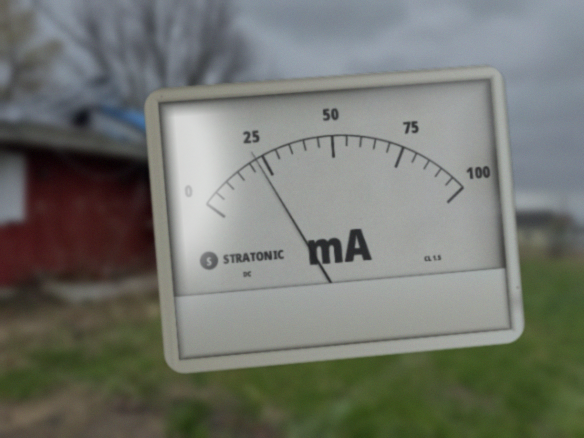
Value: 22.5
